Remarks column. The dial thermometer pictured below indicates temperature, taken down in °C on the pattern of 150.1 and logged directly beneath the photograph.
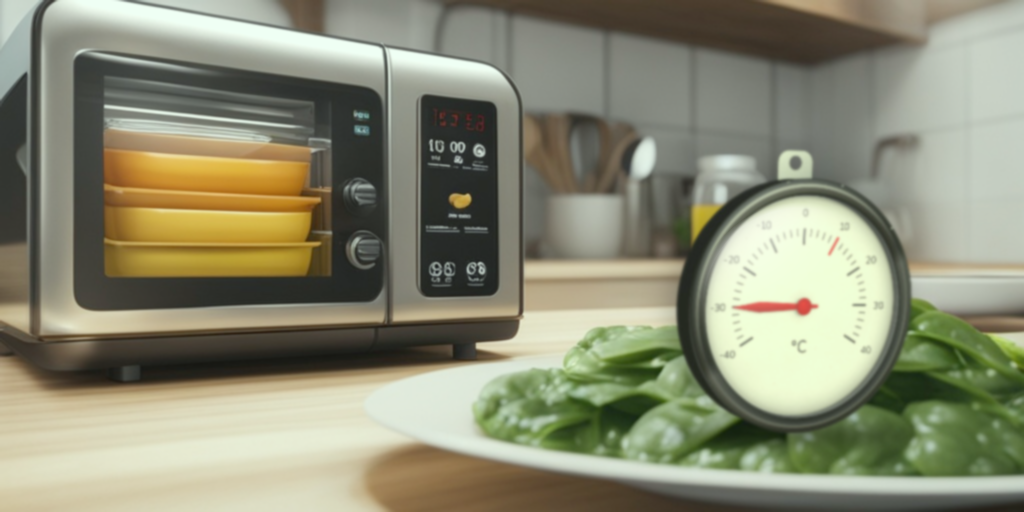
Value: -30
